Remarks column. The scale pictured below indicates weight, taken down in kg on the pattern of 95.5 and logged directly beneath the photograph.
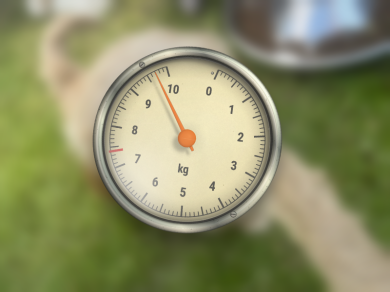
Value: 9.7
